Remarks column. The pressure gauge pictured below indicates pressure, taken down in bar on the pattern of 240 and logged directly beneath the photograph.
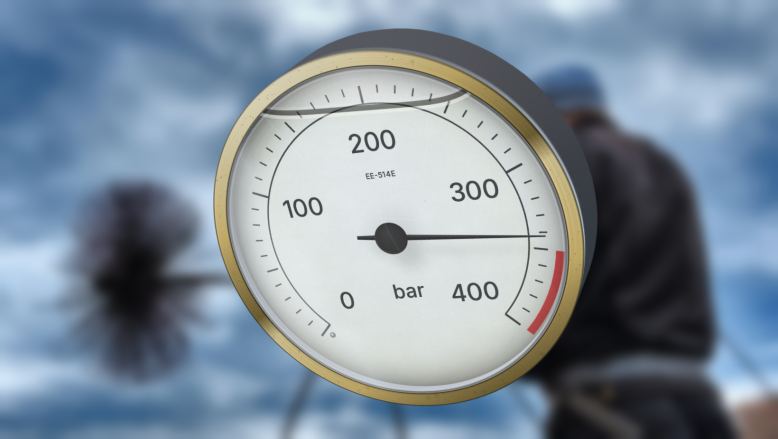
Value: 340
